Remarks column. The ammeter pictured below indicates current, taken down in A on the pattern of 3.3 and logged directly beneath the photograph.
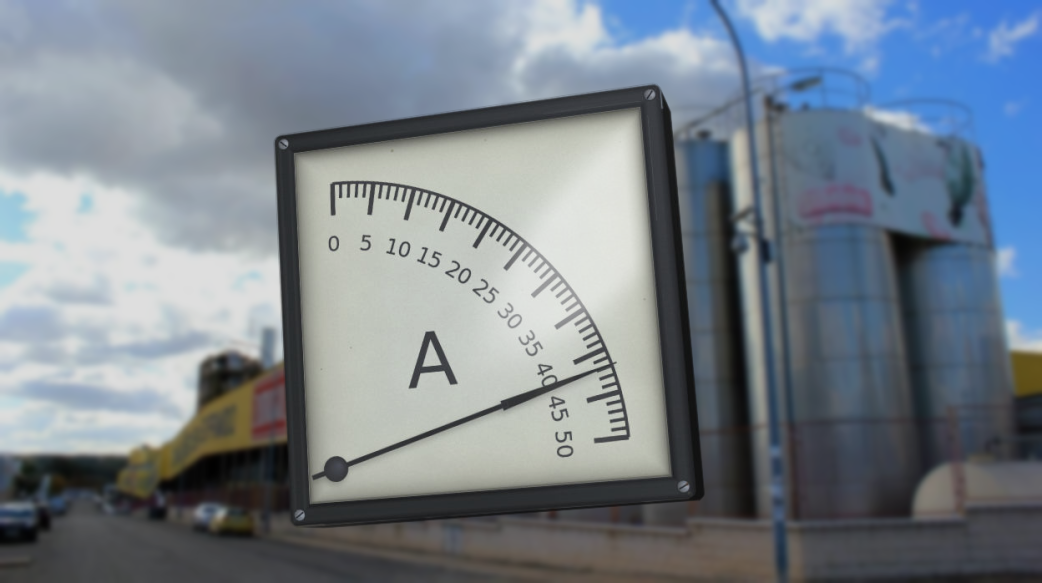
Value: 42
